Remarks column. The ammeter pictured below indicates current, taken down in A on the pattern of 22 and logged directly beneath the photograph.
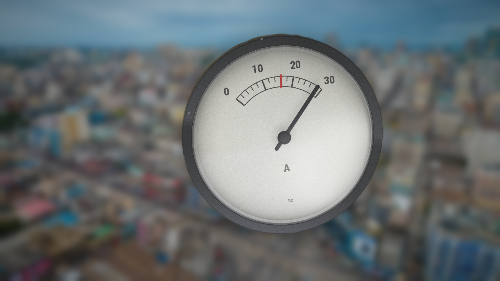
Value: 28
